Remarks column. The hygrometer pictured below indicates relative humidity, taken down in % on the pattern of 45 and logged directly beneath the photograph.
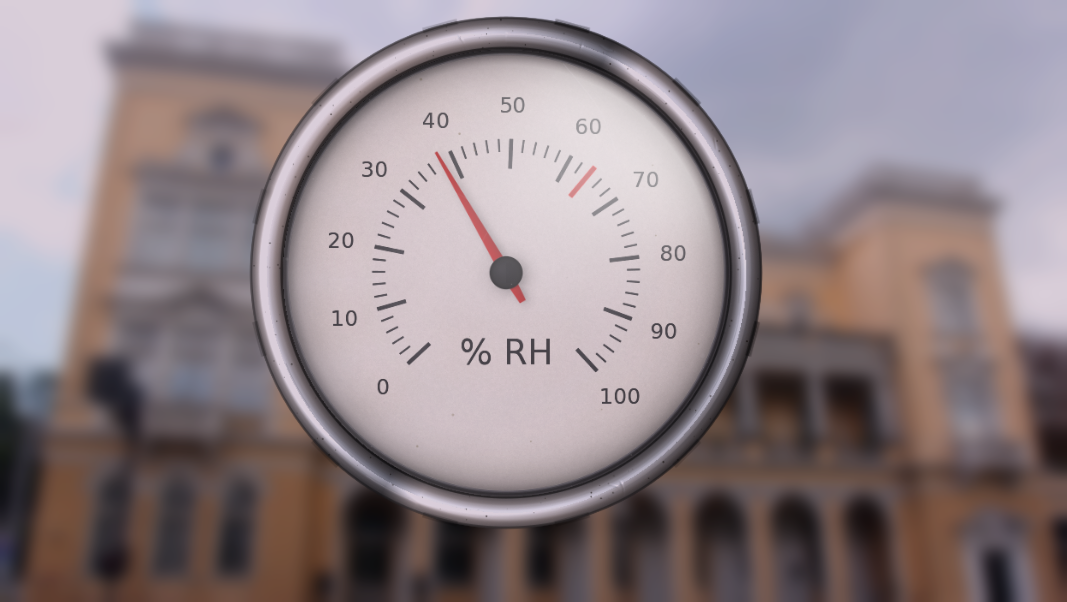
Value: 38
